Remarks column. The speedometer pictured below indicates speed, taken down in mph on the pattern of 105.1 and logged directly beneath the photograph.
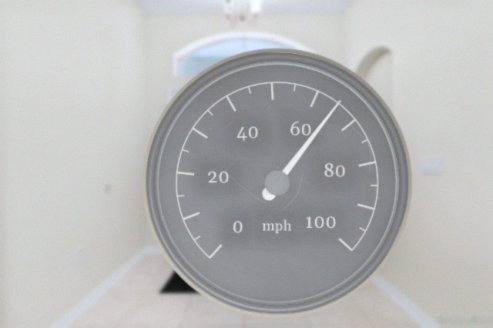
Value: 65
